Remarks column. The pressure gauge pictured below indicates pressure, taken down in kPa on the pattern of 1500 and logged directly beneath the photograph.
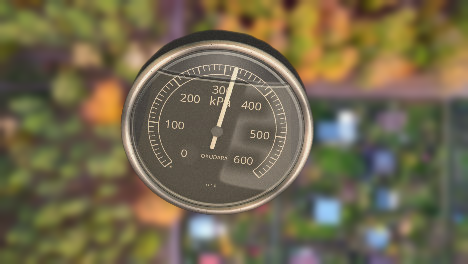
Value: 320
